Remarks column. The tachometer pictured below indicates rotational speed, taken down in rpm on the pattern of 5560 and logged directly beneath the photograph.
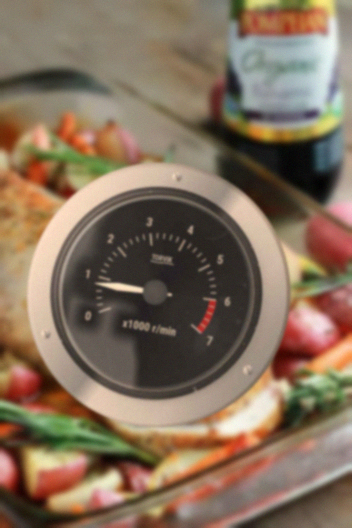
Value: 800
